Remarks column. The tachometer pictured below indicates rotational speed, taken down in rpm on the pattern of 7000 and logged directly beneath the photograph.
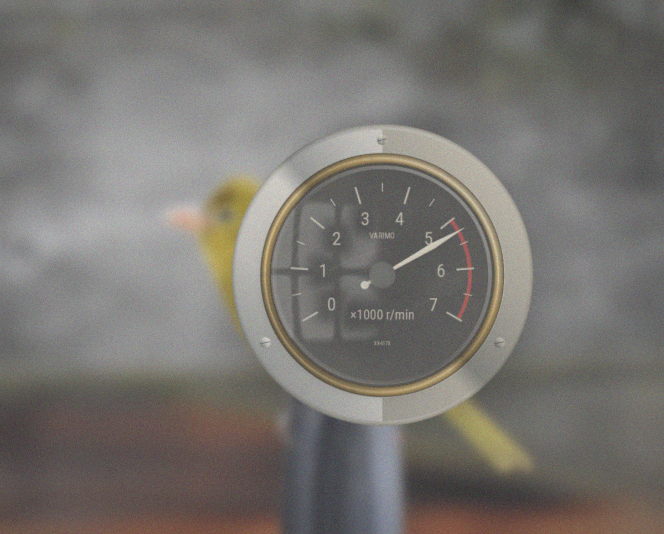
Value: 5250
